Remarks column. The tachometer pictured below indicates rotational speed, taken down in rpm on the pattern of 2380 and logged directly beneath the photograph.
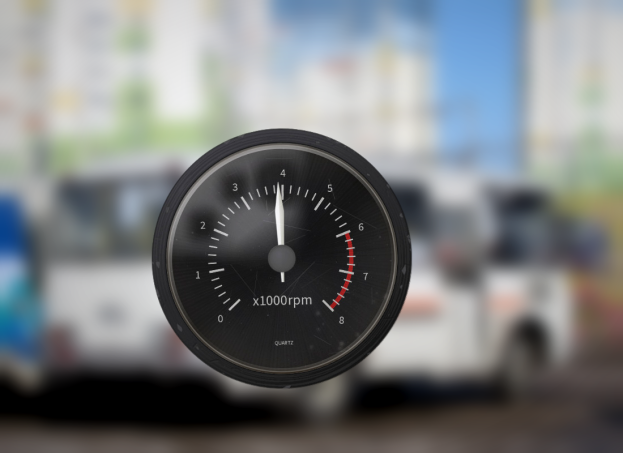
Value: 3900
